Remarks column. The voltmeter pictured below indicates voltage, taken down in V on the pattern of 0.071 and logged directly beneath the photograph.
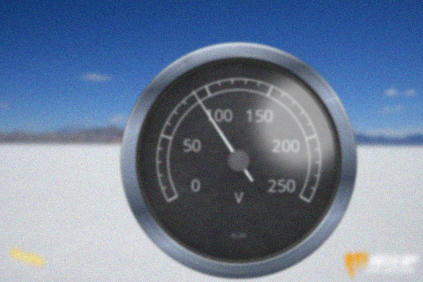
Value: 90
